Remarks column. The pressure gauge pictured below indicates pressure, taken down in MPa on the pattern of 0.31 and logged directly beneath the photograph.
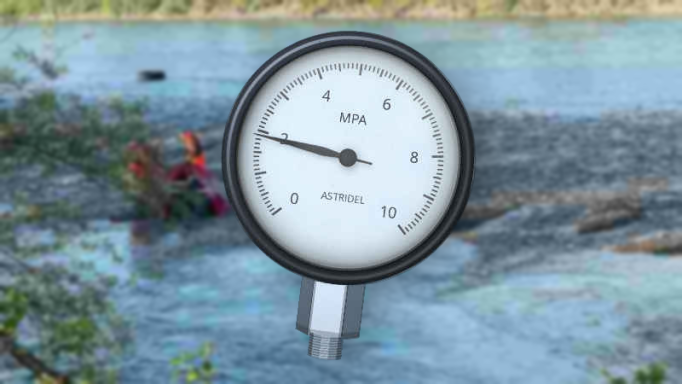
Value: 1.9
